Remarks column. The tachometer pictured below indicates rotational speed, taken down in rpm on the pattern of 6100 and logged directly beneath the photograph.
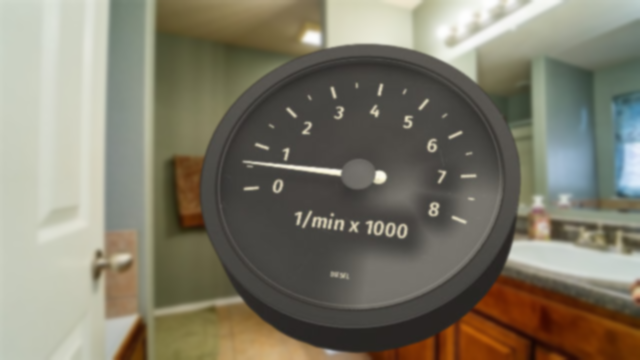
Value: 500
